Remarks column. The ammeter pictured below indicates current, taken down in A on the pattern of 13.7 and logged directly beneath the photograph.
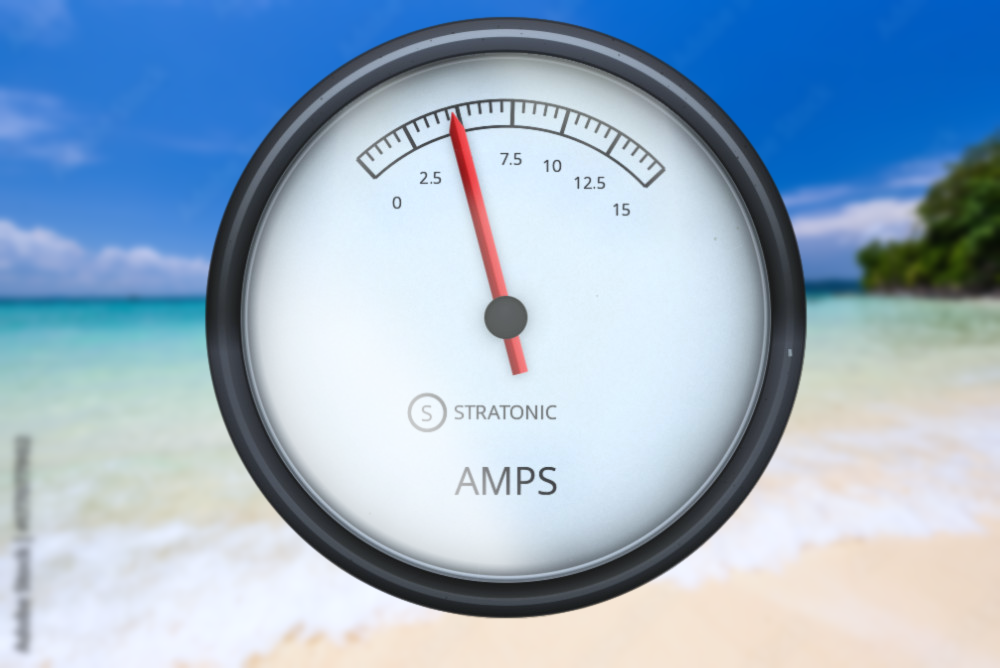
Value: 4.75
